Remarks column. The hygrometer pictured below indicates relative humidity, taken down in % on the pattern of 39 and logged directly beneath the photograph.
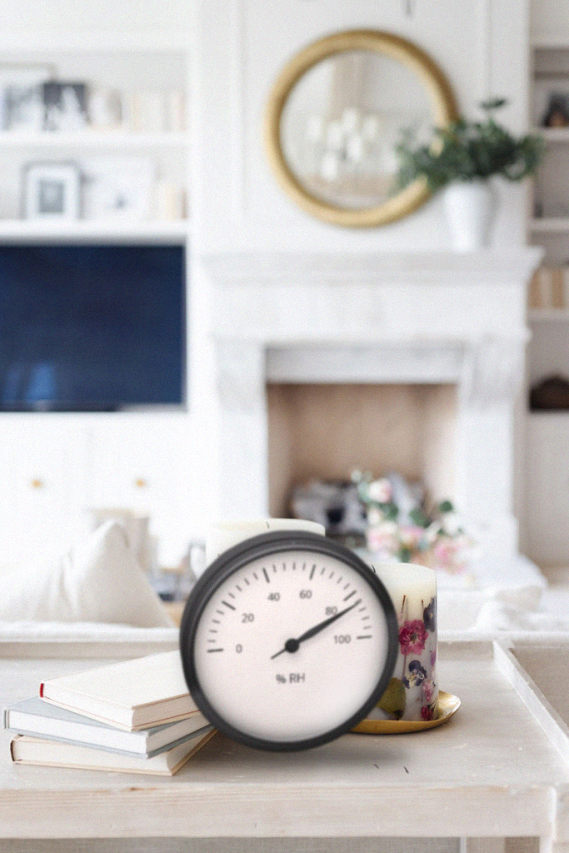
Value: 84
